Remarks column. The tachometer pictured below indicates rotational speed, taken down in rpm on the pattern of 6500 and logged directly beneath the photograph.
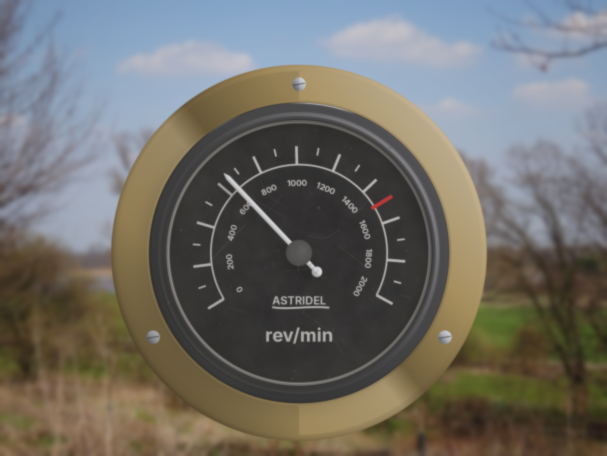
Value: 650
